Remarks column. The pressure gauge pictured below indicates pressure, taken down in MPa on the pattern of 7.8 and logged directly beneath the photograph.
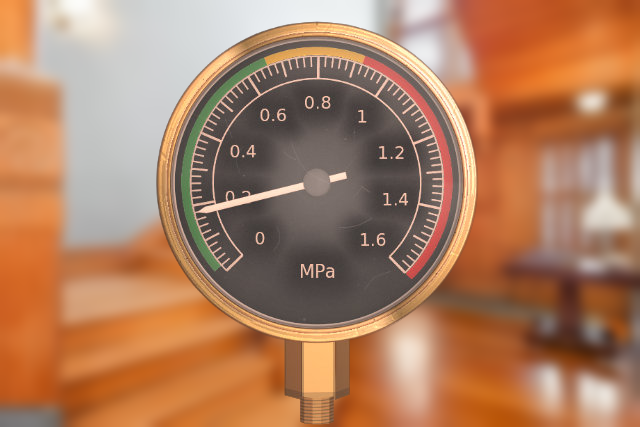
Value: 0.18
